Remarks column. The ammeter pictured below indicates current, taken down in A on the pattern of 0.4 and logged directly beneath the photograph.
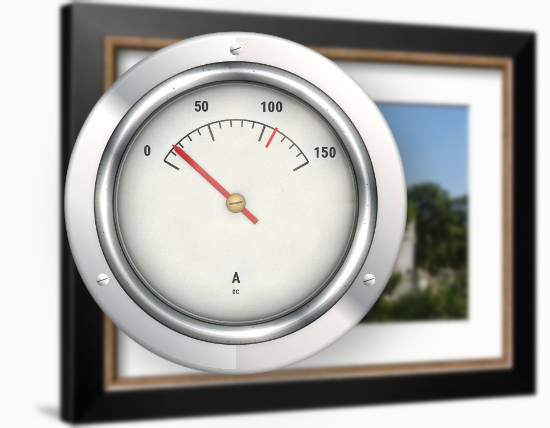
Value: 15
